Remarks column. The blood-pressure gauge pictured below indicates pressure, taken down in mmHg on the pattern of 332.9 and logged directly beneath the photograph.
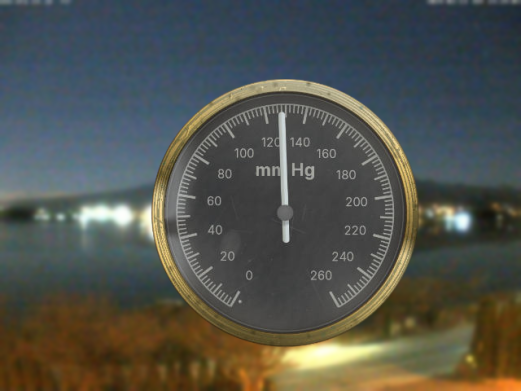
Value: 128
